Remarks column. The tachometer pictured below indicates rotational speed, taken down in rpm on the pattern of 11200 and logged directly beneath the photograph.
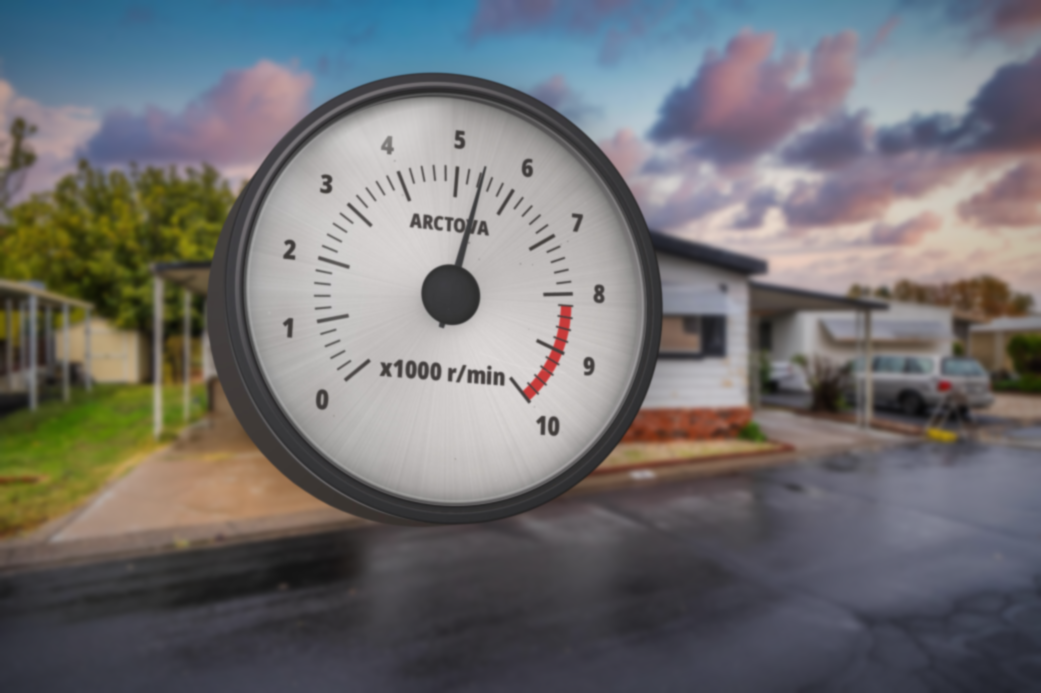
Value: 5400
